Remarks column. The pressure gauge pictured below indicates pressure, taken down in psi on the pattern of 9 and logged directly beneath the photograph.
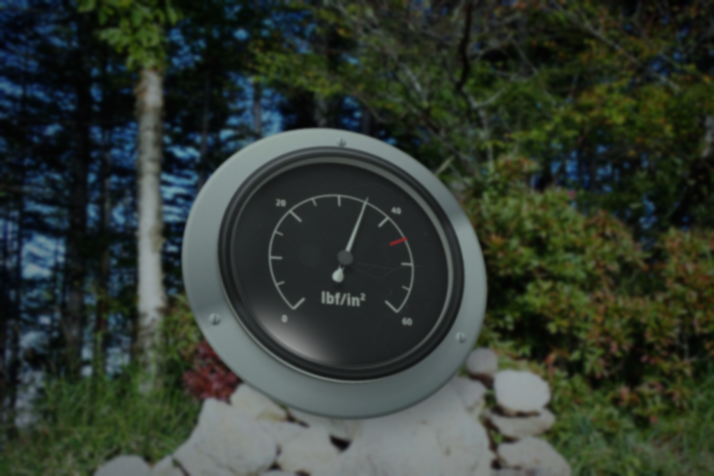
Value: 35
